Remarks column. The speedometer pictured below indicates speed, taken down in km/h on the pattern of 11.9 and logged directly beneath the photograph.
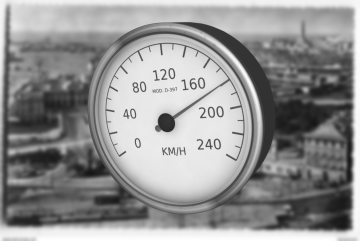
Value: 180
